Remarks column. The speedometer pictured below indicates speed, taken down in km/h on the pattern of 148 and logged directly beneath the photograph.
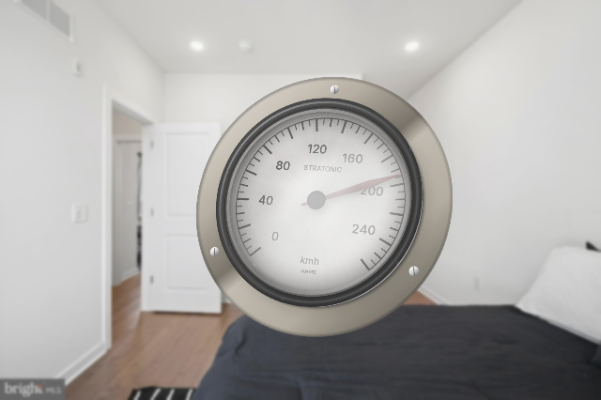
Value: 195
